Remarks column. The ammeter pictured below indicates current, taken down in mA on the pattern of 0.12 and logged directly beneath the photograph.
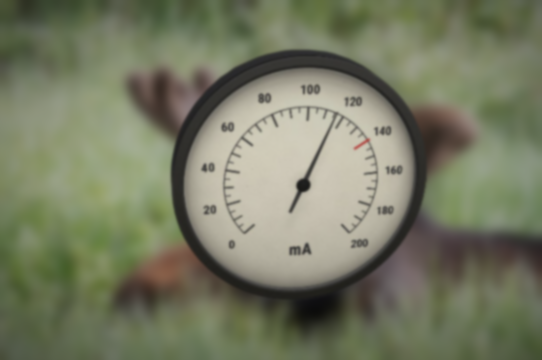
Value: 115
